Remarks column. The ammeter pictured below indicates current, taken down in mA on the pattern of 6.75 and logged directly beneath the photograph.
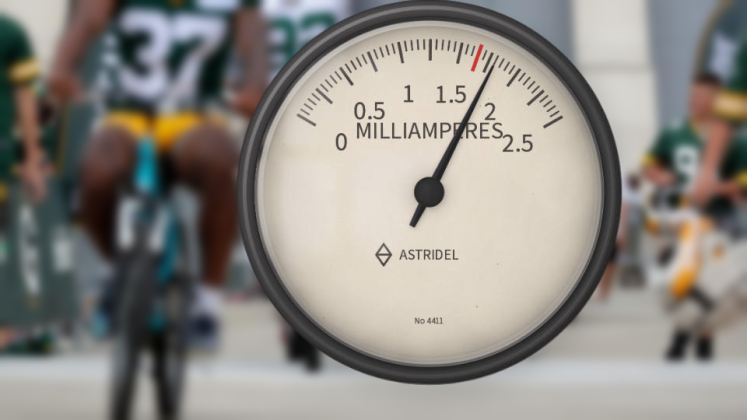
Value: 1.8
